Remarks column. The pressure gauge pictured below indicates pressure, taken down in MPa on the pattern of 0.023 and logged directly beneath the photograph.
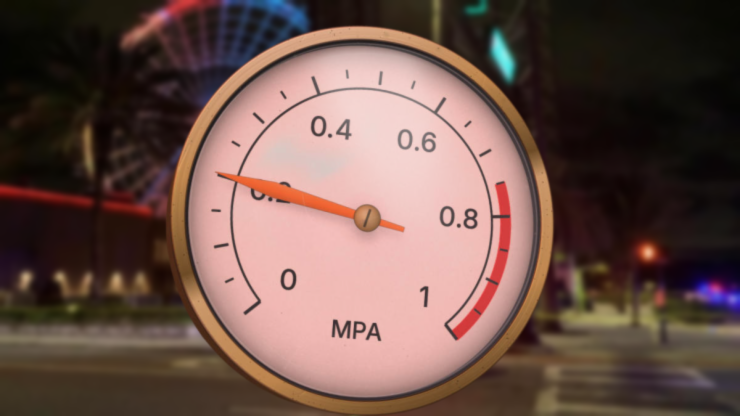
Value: 0.2
